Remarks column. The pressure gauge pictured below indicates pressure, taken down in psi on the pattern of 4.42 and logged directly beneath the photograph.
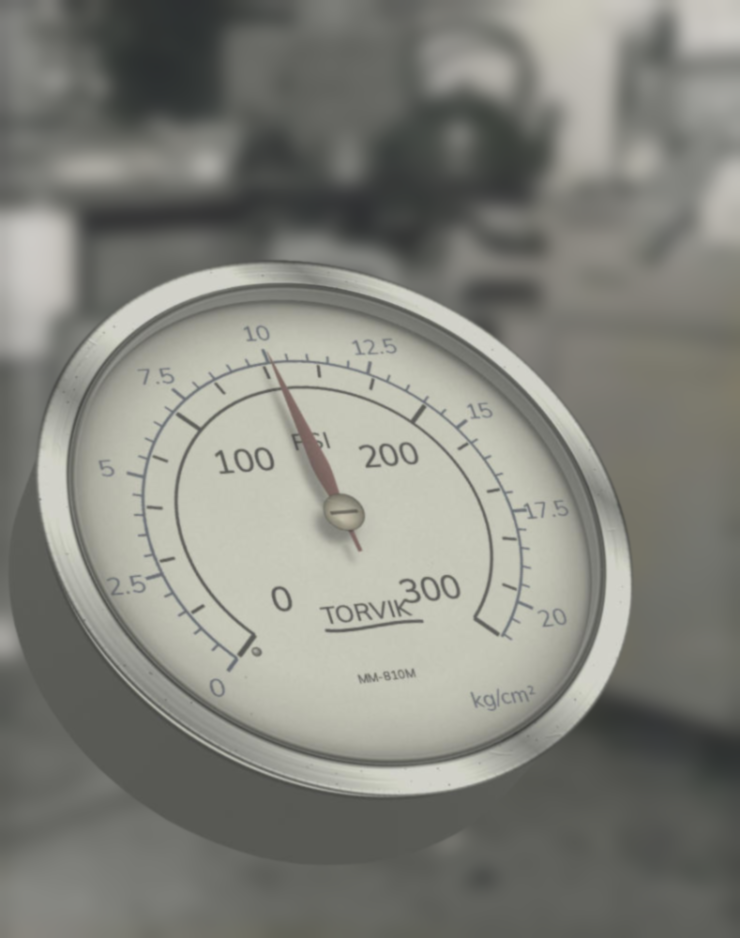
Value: 140
